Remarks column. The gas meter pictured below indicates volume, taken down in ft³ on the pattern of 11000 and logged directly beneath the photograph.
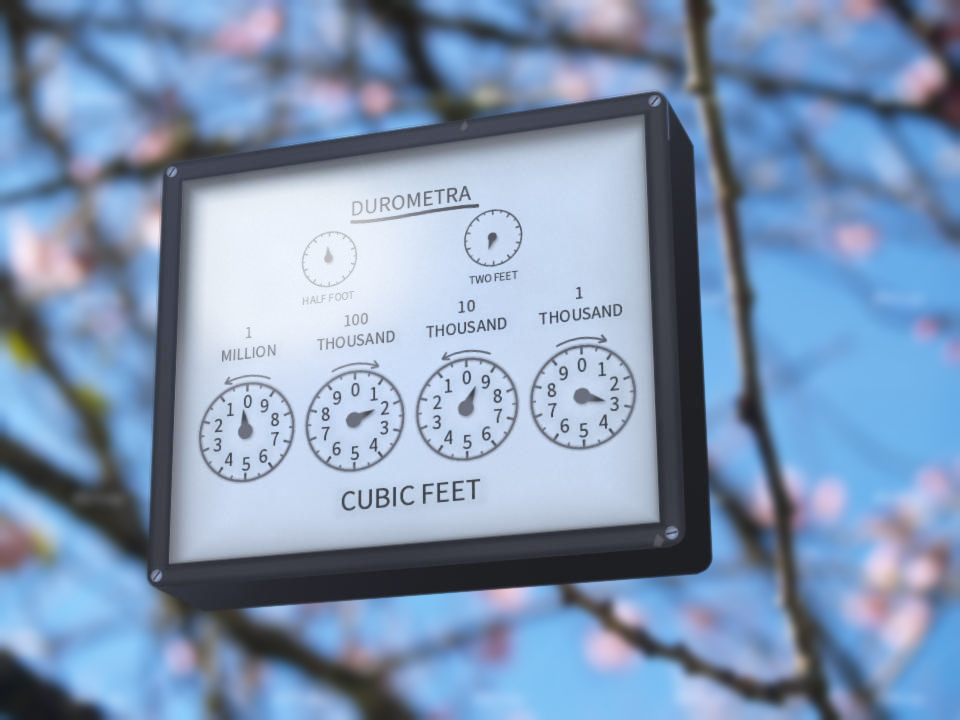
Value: 19300
